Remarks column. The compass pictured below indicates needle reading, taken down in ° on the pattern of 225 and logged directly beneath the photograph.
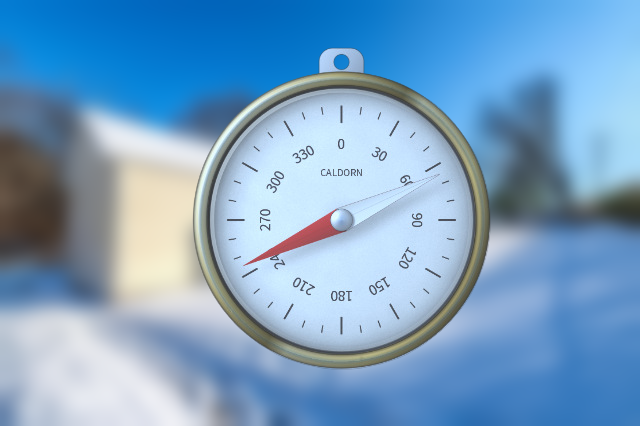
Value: 245
